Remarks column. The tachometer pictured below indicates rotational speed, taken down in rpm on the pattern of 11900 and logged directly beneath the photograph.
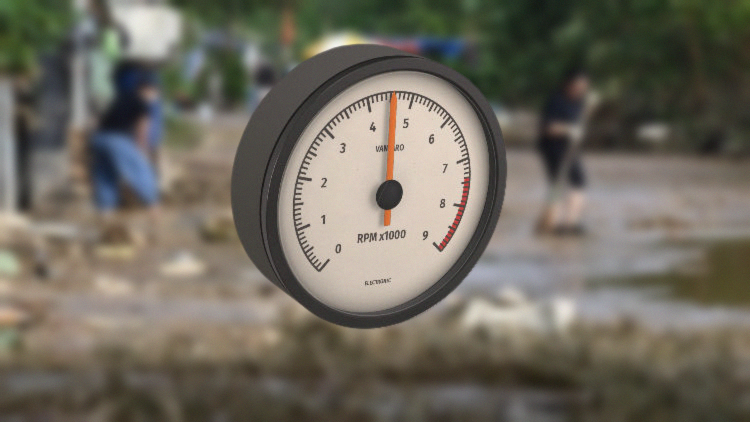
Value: 4500
